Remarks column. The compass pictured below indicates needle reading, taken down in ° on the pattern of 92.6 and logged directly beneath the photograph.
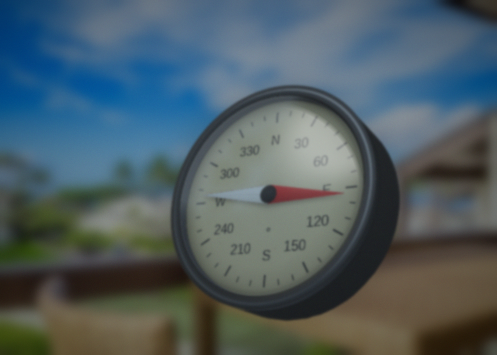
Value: 95
